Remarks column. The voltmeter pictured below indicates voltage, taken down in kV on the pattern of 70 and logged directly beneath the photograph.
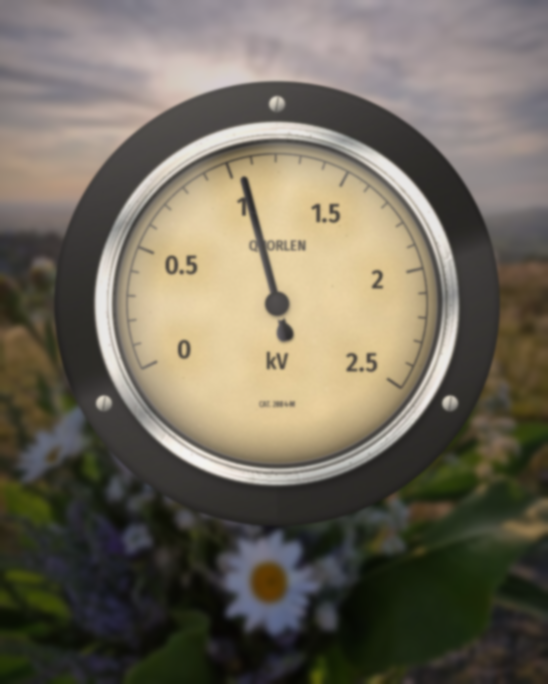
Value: 1.05
